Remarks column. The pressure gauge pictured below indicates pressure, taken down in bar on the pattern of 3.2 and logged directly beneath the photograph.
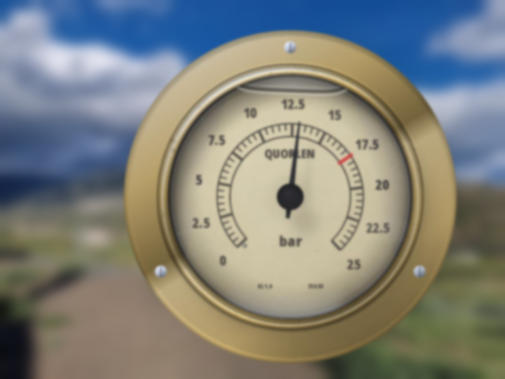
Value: 13
